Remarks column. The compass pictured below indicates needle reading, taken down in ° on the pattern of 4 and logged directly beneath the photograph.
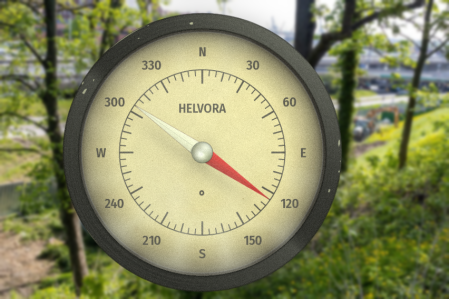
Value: 125
